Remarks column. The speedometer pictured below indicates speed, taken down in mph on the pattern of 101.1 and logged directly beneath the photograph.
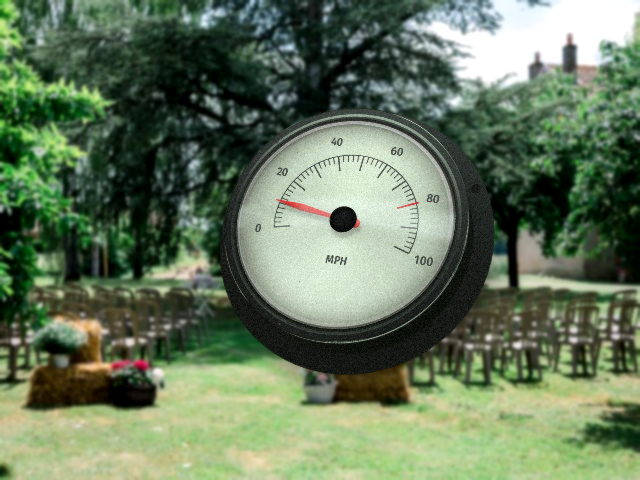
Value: 10
